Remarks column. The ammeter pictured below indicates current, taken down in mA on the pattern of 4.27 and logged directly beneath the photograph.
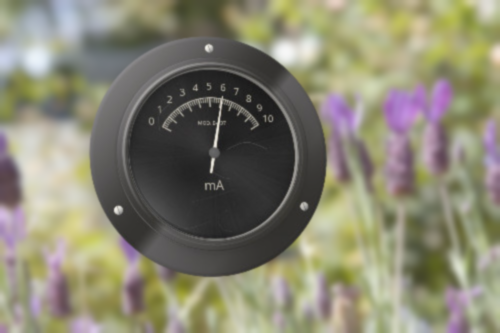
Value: 6
